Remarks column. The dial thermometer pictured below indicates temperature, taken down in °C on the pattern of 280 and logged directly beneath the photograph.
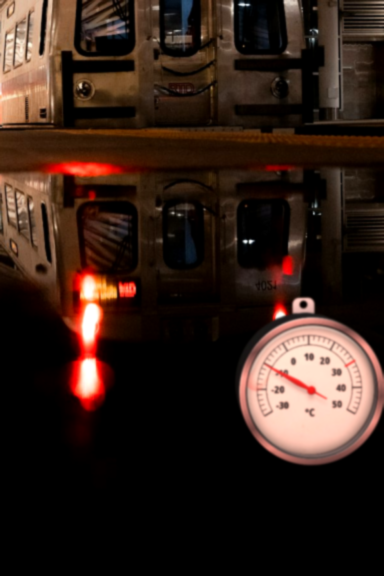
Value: -10
